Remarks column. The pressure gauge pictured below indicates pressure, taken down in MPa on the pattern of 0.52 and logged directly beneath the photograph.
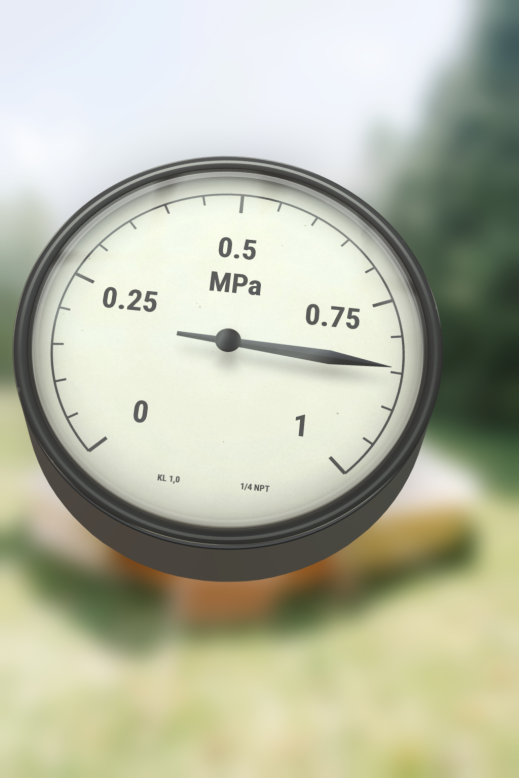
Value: 0.85
